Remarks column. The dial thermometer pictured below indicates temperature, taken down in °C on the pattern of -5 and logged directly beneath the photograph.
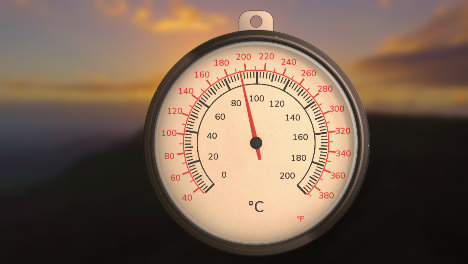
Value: 90
